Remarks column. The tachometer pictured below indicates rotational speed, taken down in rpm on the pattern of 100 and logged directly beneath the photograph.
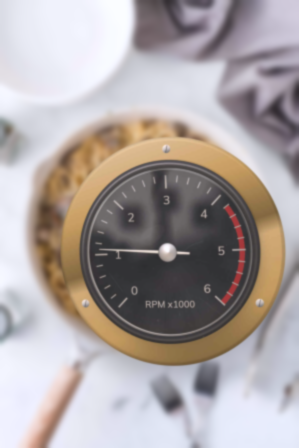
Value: 1100
